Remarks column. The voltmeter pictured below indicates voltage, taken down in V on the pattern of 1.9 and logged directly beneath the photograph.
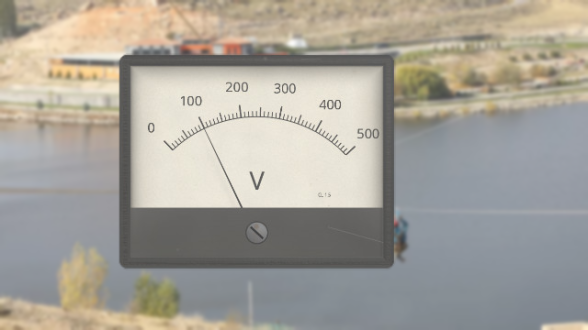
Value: 100
